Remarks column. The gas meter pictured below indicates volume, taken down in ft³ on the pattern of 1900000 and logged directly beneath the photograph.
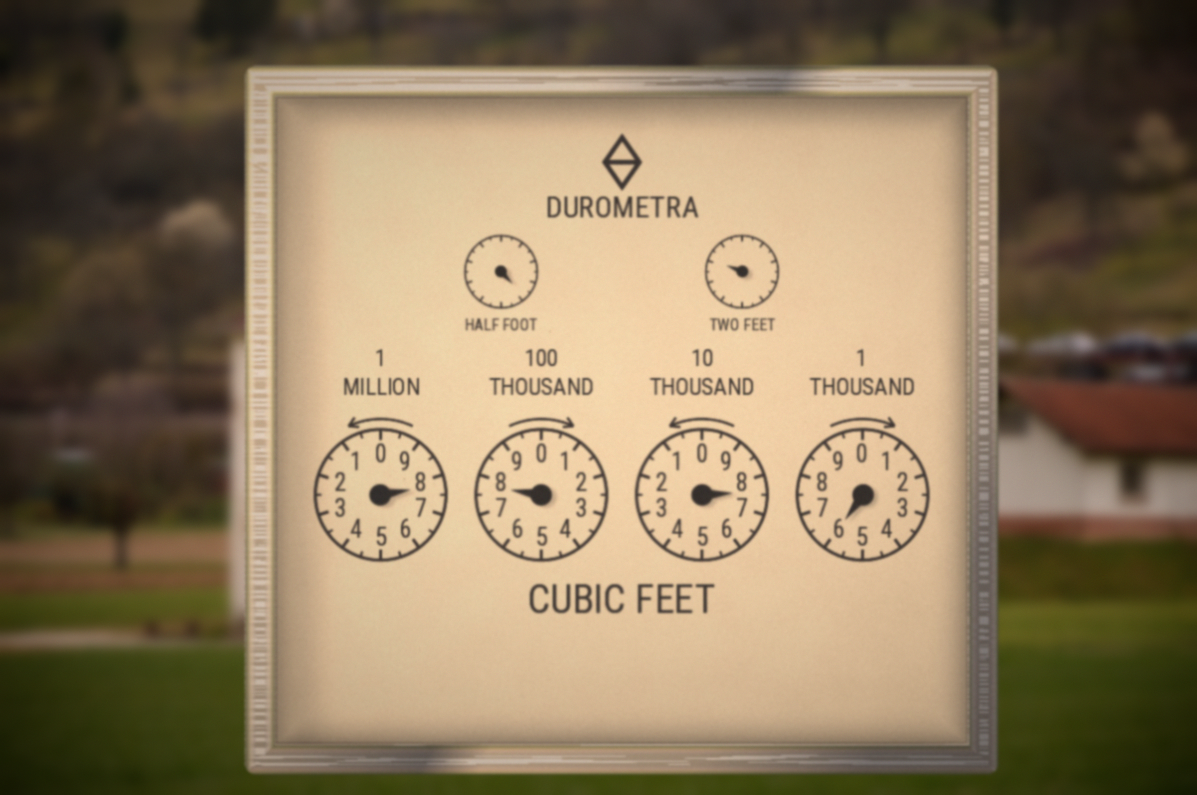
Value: 777600
